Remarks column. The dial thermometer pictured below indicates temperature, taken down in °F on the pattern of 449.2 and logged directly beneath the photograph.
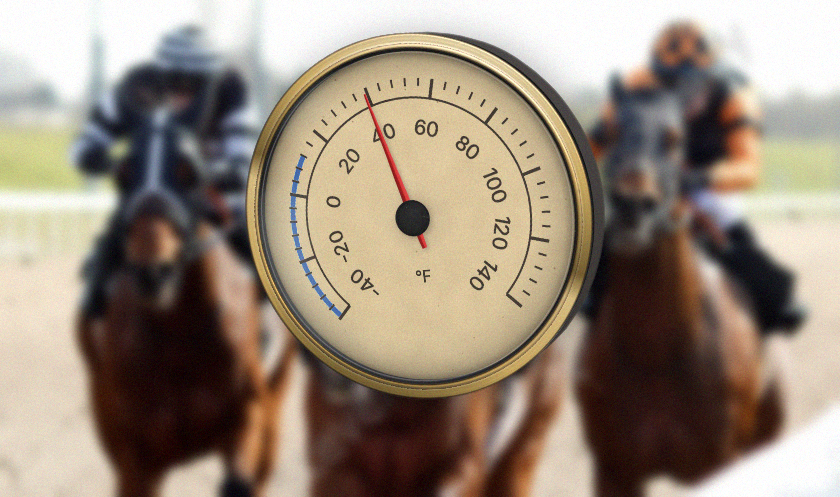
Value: 40
